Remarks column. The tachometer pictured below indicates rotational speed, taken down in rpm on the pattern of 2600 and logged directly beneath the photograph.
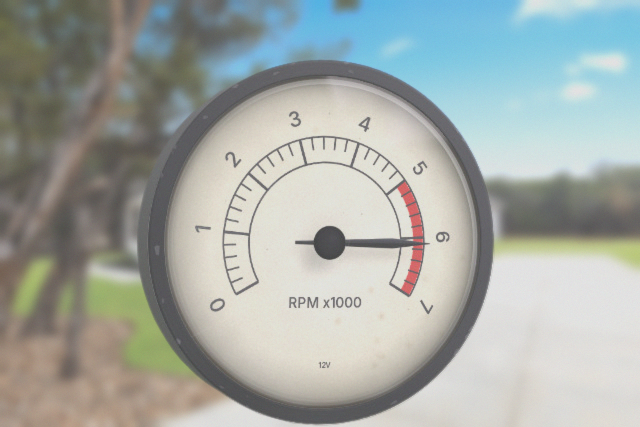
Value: 6100
